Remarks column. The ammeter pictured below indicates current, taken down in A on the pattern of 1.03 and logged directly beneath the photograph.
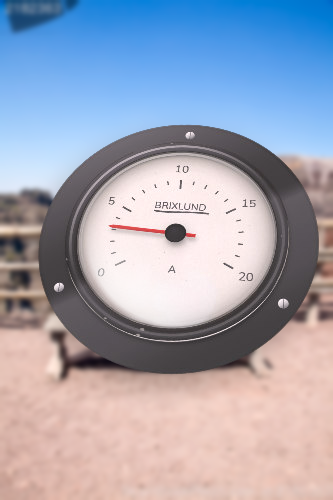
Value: 3
